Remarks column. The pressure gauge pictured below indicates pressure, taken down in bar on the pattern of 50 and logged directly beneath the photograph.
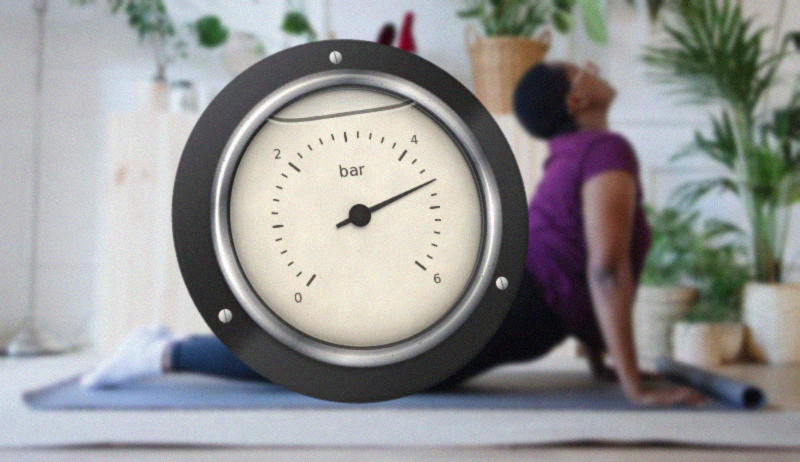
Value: 4.6
